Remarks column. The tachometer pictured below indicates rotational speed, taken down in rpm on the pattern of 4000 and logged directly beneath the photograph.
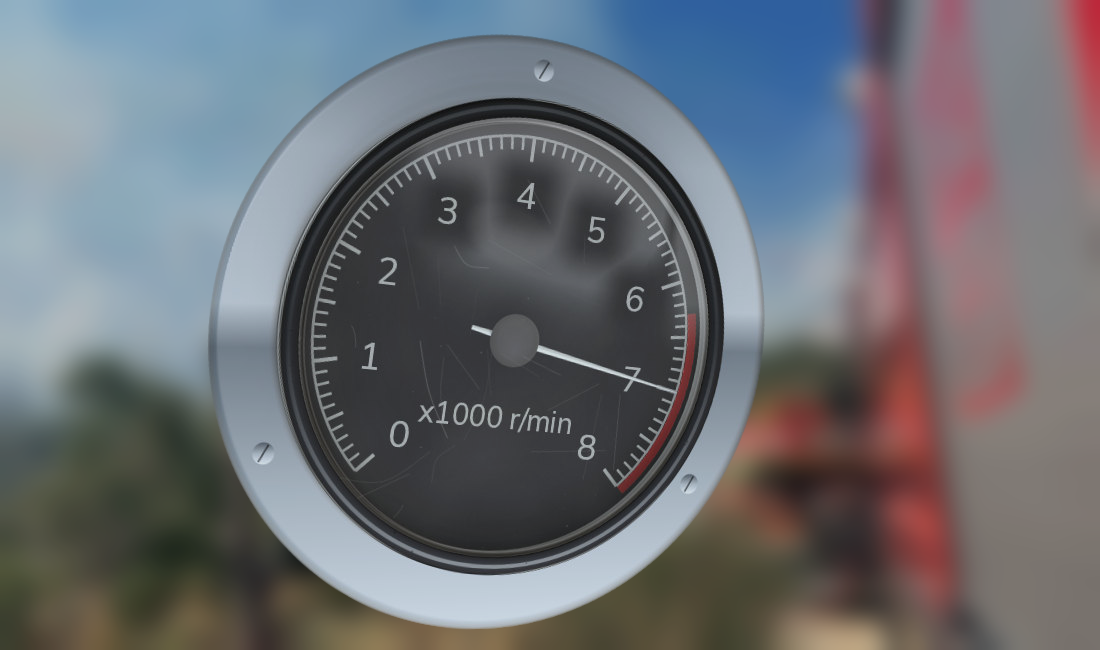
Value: 7000
